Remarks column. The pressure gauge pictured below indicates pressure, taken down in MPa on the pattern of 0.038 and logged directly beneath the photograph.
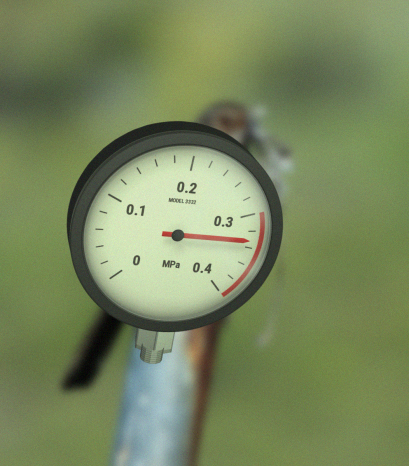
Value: 0.33
